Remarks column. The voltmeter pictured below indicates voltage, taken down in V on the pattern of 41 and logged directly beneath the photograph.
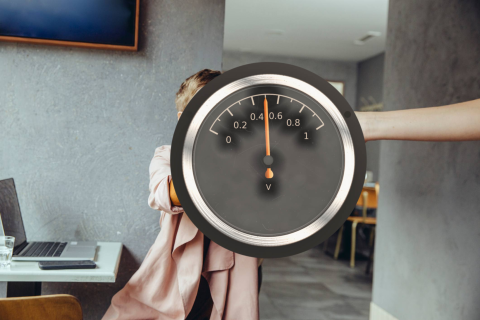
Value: 0.5
